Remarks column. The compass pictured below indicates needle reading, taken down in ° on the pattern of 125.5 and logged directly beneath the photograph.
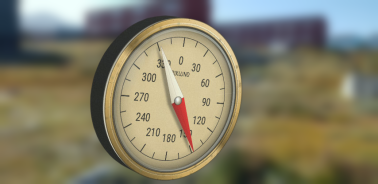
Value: 150
